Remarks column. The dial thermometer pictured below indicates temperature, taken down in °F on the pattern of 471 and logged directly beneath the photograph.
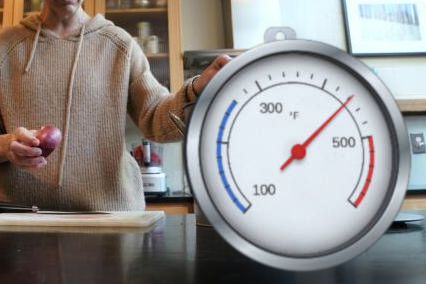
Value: 440
